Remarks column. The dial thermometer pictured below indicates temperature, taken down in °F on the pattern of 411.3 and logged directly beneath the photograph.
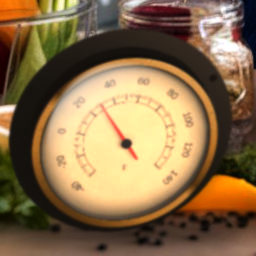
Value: 30
